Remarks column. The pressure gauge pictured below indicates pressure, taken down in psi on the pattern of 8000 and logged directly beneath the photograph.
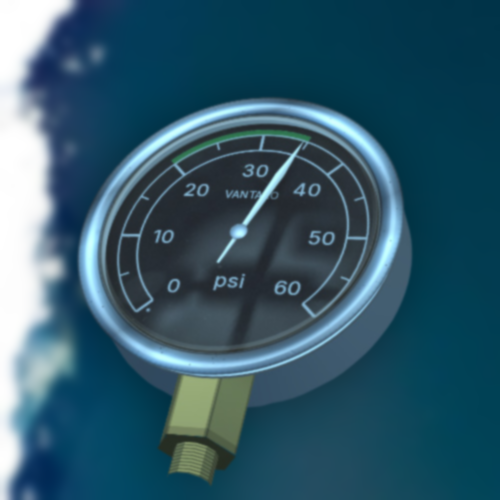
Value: 35
